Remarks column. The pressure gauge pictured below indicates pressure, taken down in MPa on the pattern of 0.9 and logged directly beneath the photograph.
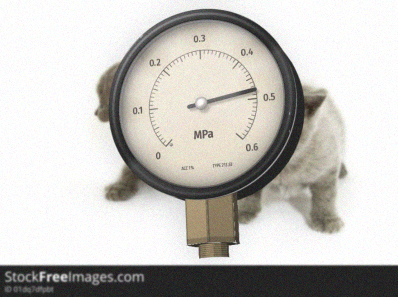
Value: 0.48
